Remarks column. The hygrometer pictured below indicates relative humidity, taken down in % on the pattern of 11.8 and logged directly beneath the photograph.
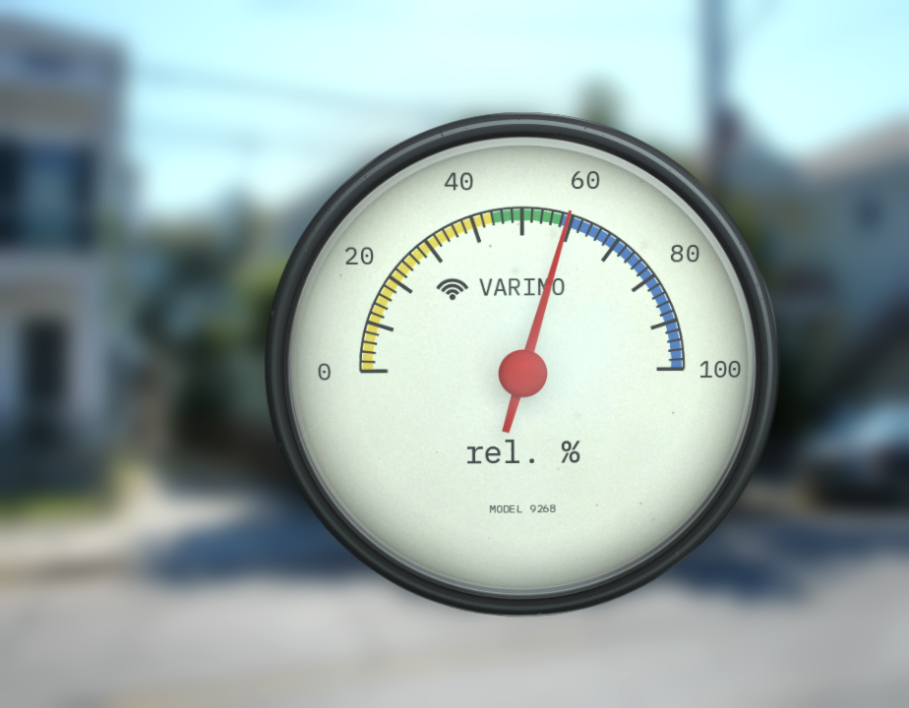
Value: 59
